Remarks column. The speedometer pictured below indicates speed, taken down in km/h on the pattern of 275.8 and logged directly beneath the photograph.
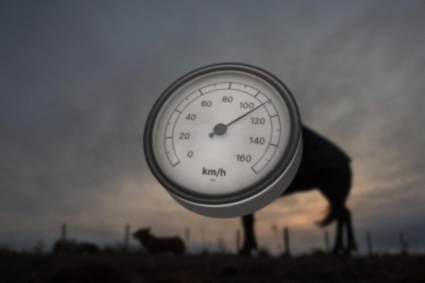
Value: 110
